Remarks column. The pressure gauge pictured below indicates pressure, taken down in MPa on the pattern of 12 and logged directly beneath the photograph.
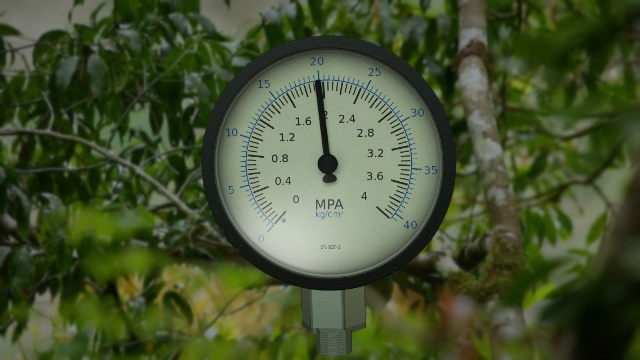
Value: 1.95
